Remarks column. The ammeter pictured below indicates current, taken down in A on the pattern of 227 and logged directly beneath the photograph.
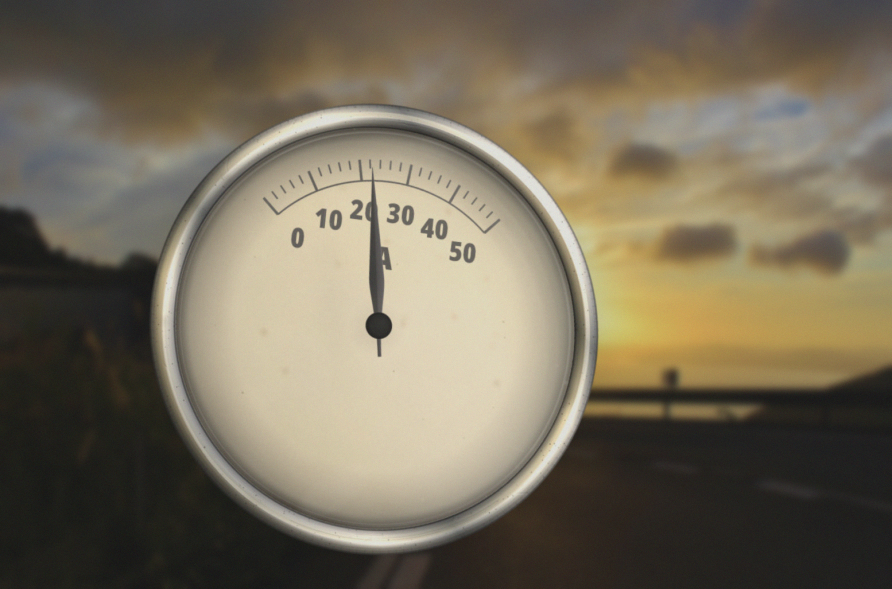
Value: 22
